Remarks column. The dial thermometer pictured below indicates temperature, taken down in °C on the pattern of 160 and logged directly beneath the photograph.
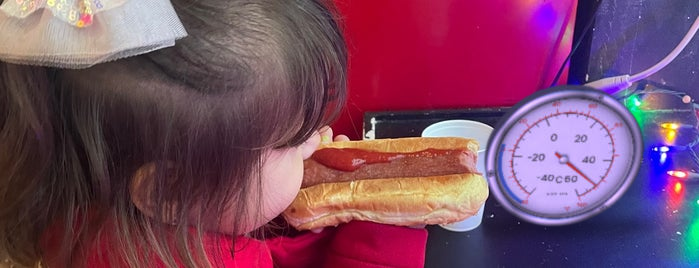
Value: 52
